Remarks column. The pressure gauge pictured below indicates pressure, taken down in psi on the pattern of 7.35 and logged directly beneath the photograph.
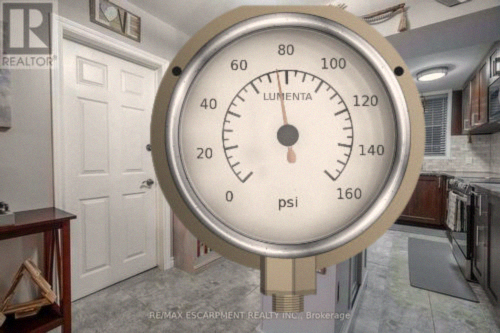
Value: 75
